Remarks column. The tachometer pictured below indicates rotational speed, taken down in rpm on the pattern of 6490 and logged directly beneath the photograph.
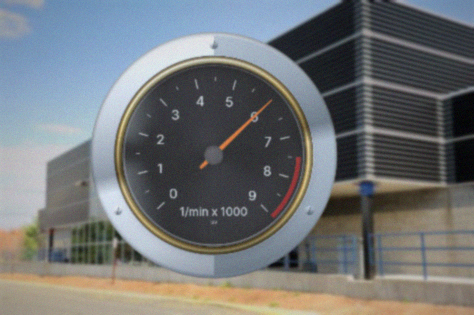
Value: 6000
